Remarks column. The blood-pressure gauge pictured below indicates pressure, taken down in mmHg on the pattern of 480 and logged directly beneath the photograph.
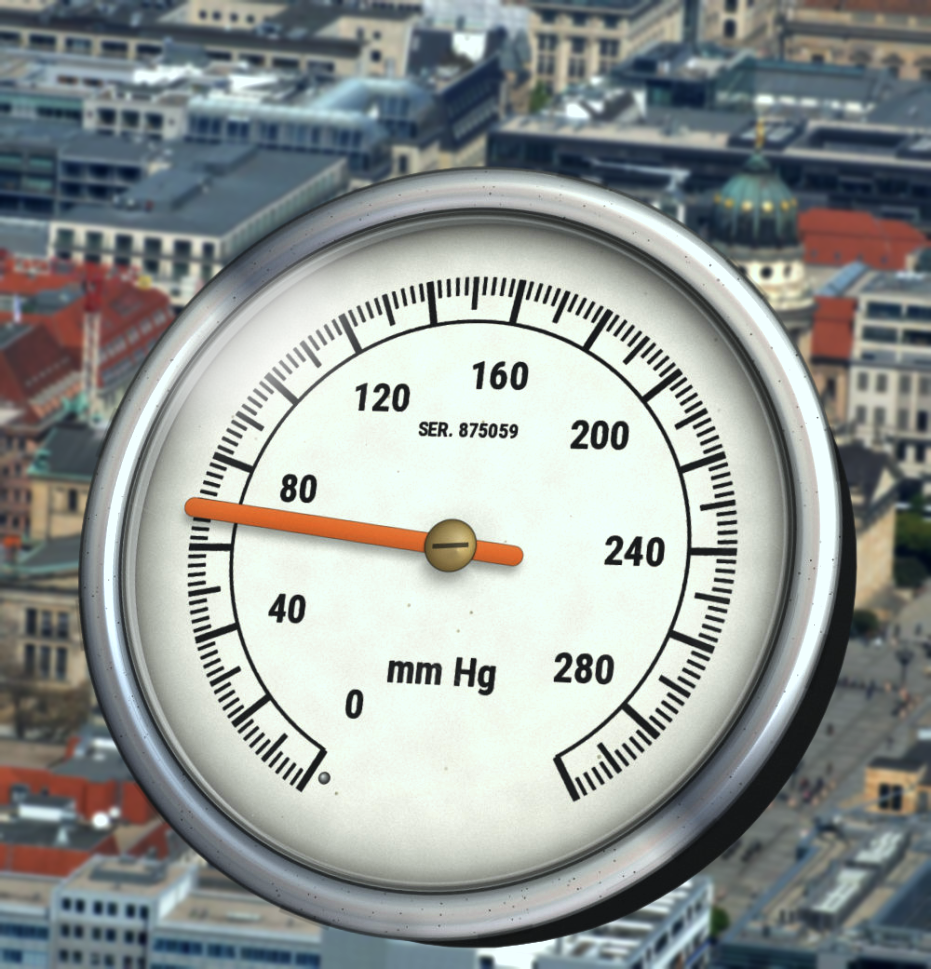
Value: 68
